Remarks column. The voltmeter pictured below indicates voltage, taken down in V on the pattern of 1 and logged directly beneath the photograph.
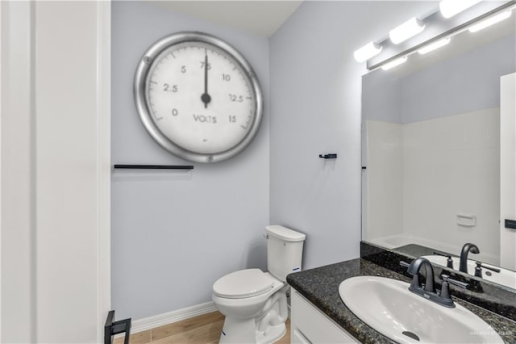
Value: 7.5
